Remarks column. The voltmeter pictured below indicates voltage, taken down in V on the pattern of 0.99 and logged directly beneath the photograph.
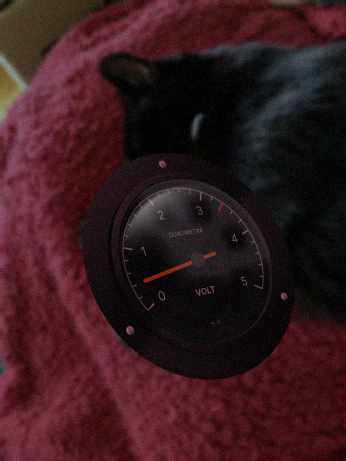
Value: 0.4
